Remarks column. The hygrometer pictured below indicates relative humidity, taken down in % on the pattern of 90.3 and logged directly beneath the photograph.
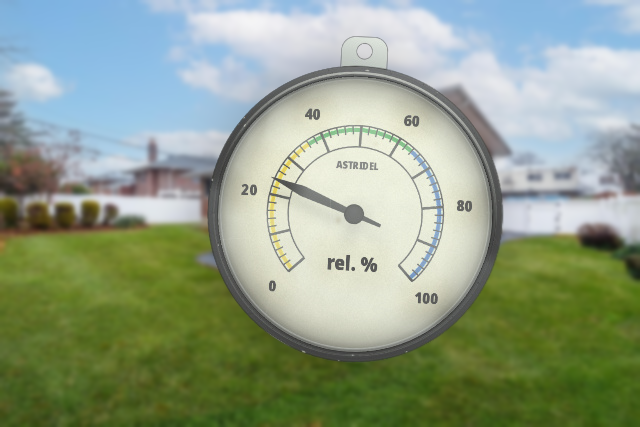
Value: 24
